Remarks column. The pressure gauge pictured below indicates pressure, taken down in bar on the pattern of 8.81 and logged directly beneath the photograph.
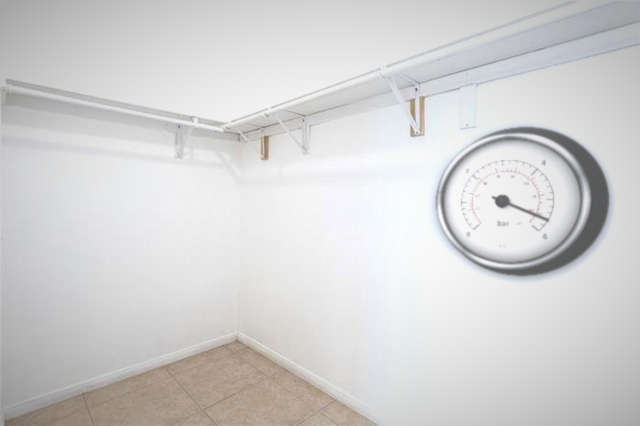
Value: 5.6
